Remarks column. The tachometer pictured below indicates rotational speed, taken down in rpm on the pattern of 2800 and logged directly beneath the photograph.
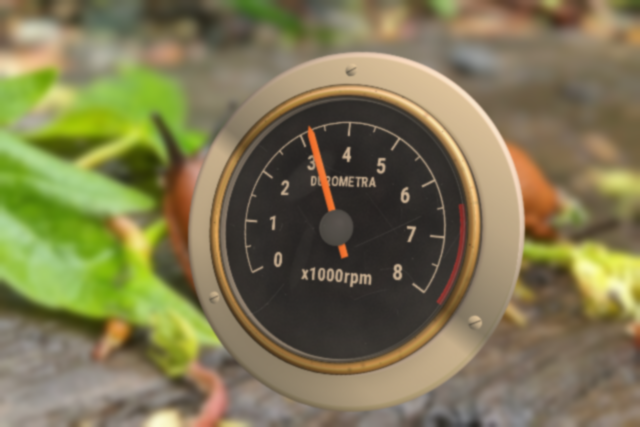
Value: 3250
